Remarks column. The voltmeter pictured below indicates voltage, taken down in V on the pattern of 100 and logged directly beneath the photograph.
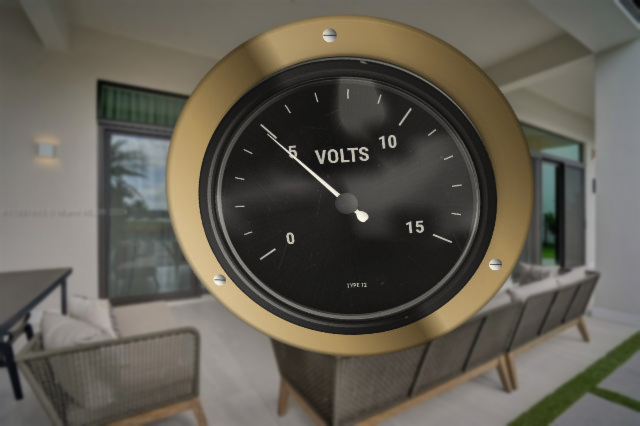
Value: 5
